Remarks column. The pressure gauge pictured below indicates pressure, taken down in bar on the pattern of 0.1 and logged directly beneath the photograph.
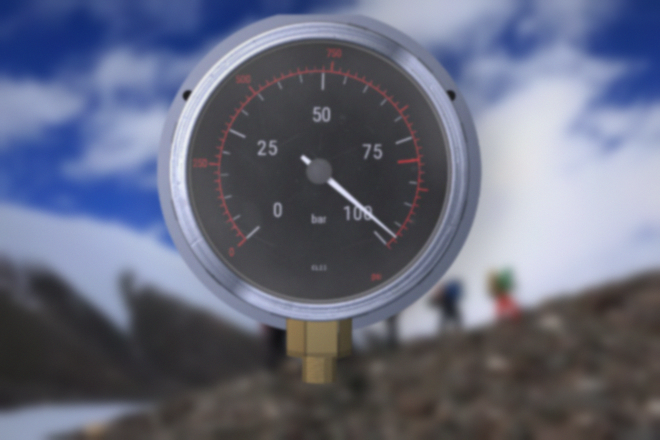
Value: 97.5
